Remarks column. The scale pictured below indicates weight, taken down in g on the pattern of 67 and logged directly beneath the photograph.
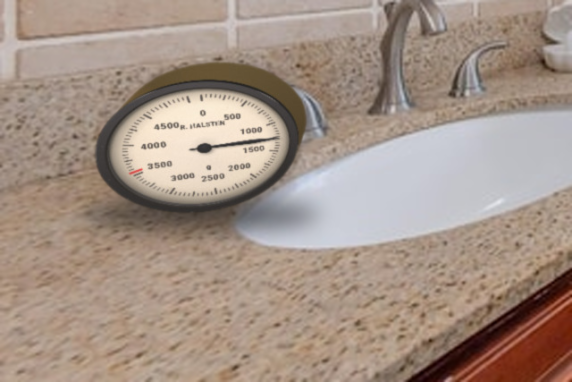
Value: 1250
